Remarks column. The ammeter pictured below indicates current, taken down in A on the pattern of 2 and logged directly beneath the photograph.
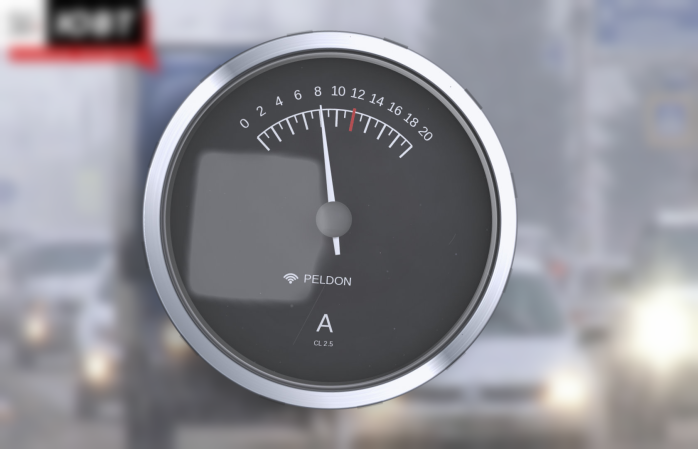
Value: 8
